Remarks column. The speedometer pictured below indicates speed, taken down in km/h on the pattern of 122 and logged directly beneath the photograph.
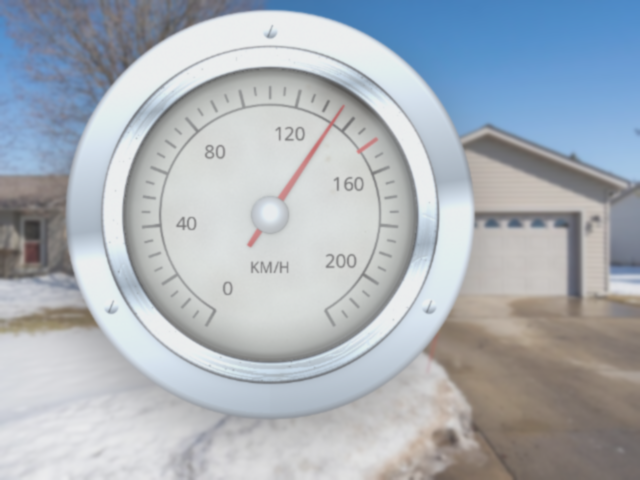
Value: 135
